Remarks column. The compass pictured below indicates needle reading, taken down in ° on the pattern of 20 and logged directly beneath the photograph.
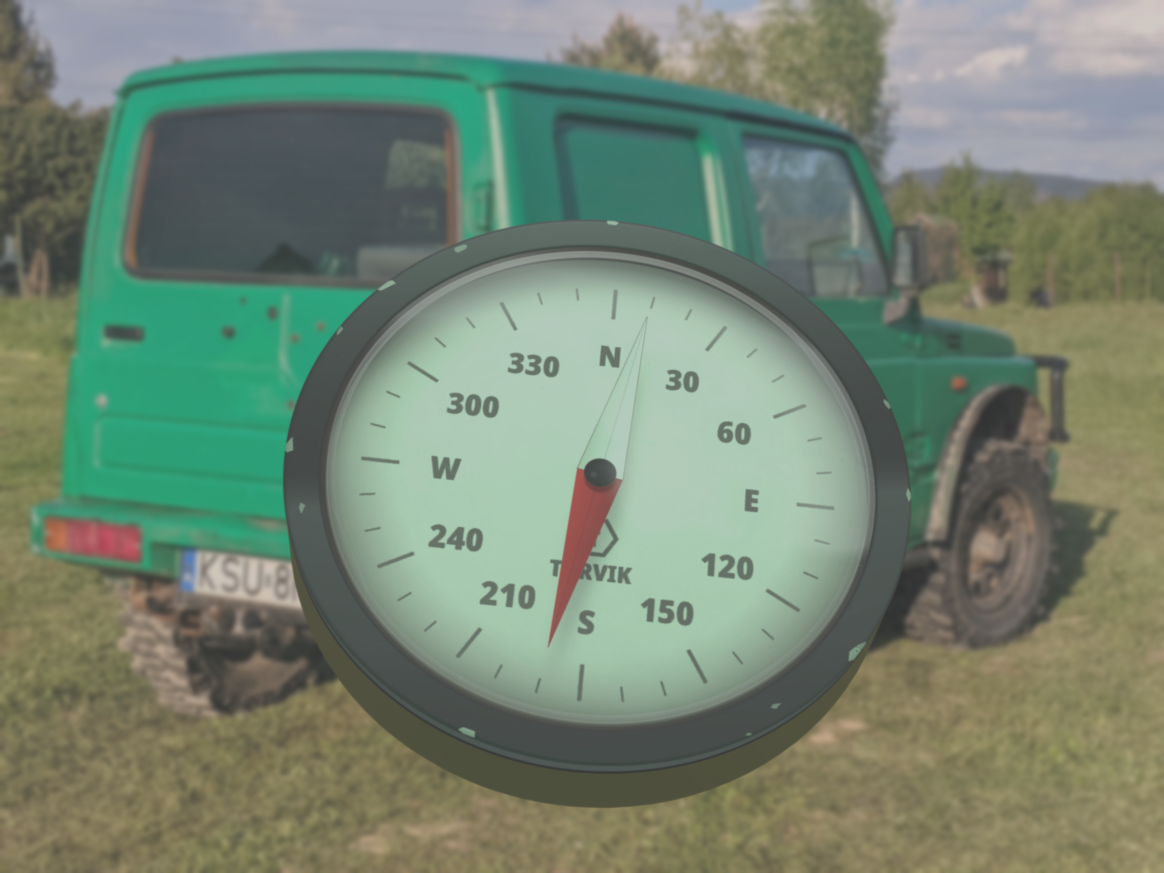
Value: 190
